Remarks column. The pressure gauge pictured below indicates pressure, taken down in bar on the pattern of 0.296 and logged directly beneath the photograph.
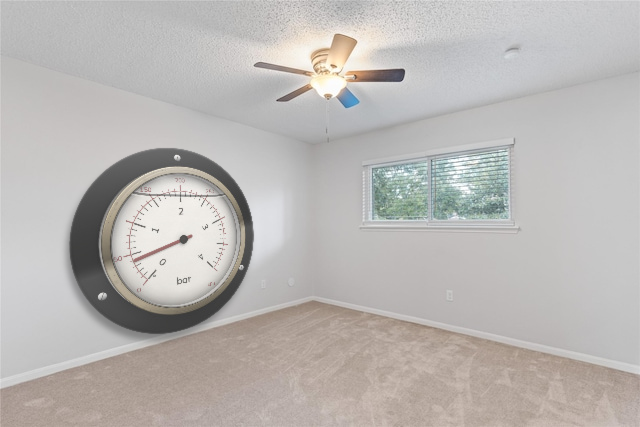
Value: 0.4
